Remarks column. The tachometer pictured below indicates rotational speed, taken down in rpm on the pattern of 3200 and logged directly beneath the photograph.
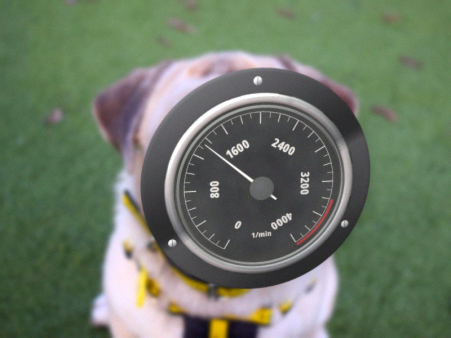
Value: 1350
